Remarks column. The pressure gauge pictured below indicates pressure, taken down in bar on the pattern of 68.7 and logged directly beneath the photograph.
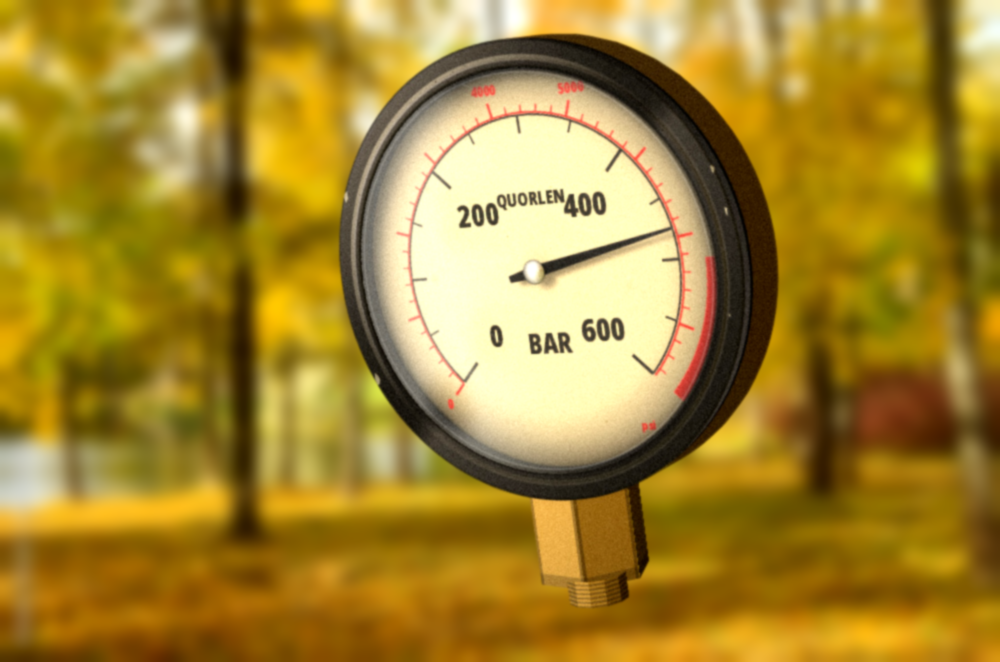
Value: 475
